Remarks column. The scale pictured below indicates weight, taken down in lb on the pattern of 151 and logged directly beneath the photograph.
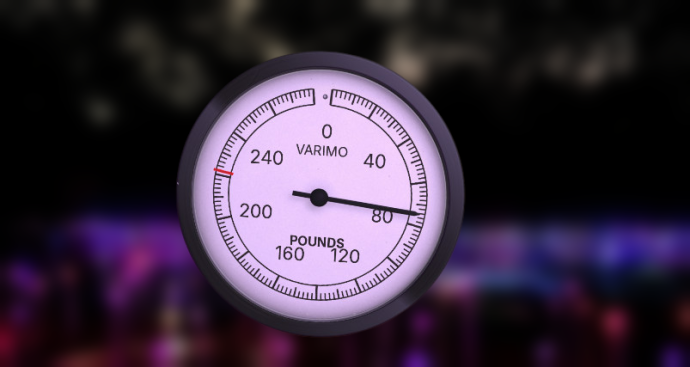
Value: 74
